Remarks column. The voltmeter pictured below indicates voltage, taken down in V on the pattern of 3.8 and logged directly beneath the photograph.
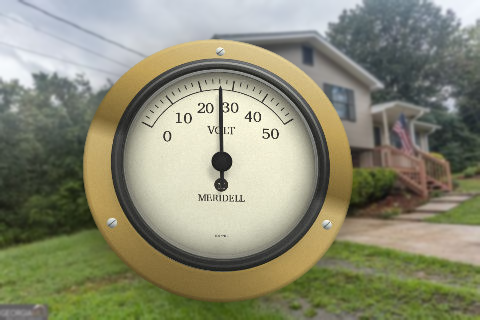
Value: 26
